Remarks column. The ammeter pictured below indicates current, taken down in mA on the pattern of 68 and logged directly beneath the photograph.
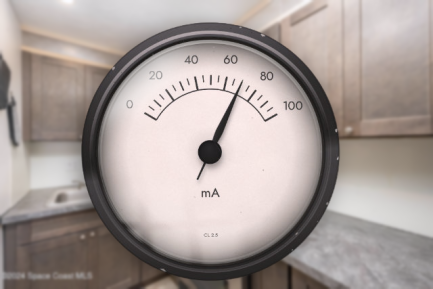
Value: 70
